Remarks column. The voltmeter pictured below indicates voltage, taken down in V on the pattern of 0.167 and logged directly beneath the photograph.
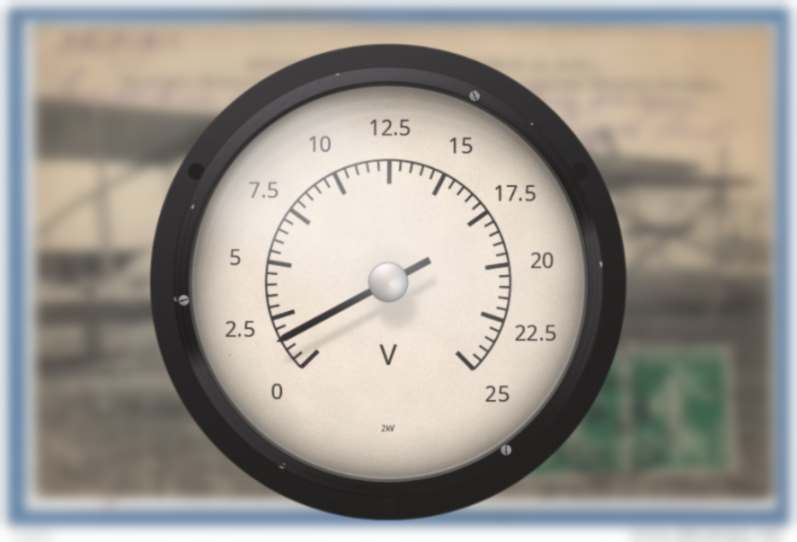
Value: 1.5
